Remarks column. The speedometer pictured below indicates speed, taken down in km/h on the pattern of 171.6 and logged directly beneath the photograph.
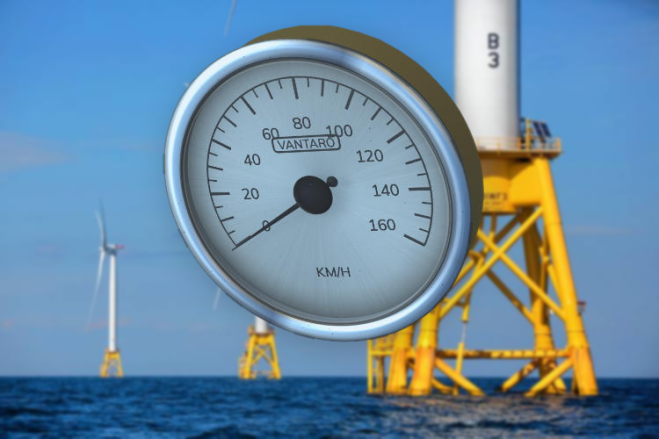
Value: 0
